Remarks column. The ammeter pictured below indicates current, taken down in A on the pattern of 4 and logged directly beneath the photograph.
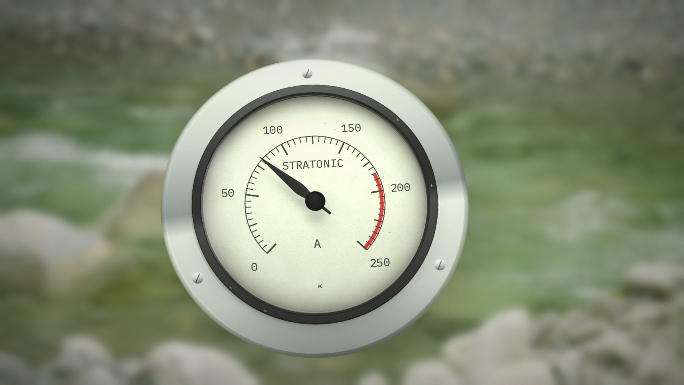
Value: 80
